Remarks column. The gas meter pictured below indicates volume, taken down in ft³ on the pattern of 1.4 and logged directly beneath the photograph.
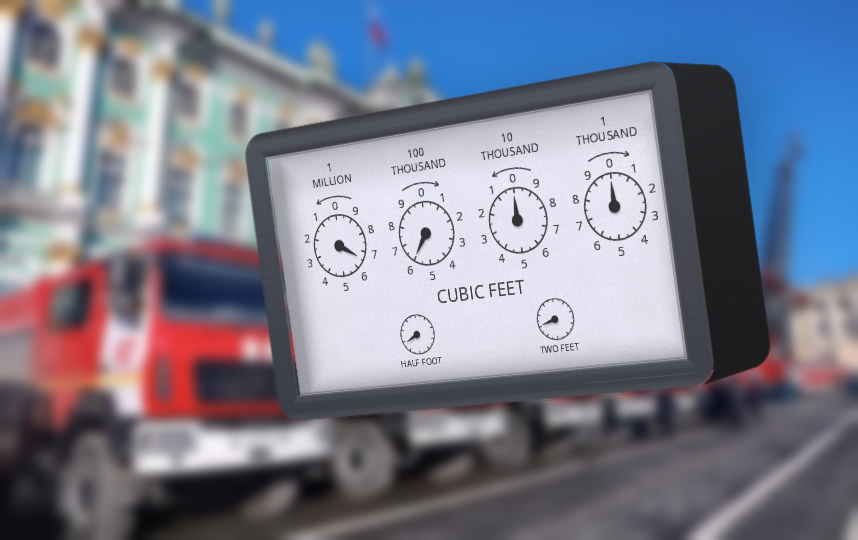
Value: 660000
